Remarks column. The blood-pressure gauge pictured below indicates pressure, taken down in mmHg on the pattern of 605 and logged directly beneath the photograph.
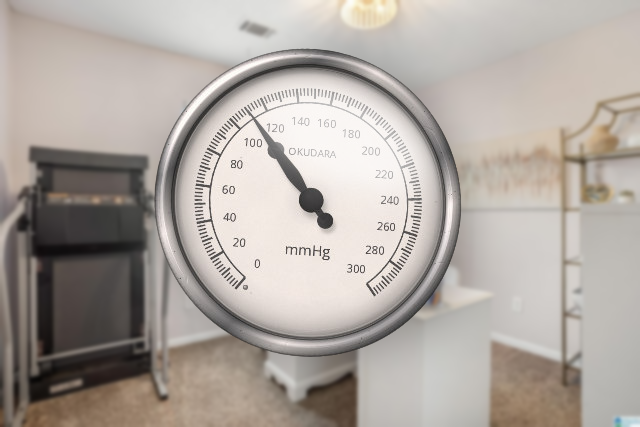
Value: 110
